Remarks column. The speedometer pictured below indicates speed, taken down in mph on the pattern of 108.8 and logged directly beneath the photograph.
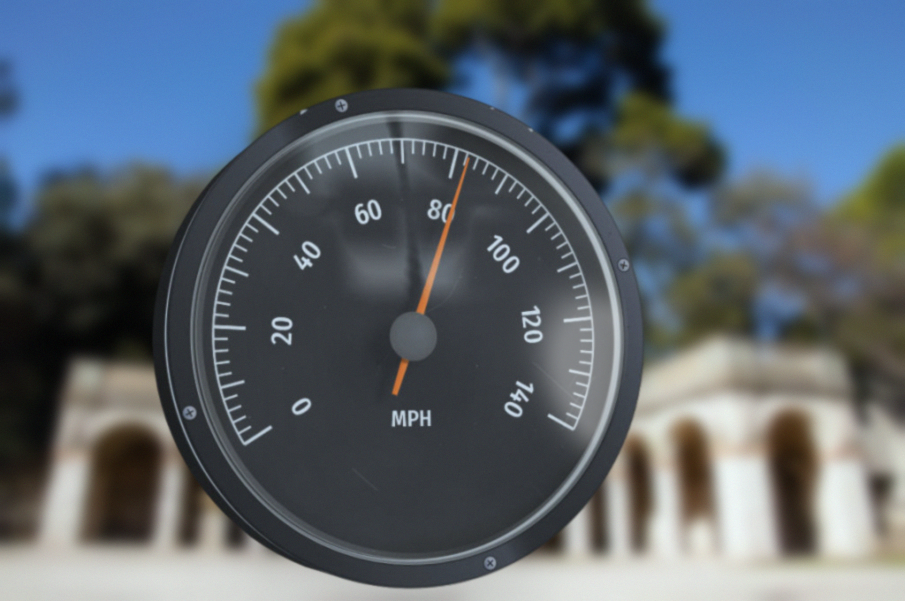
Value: 82
